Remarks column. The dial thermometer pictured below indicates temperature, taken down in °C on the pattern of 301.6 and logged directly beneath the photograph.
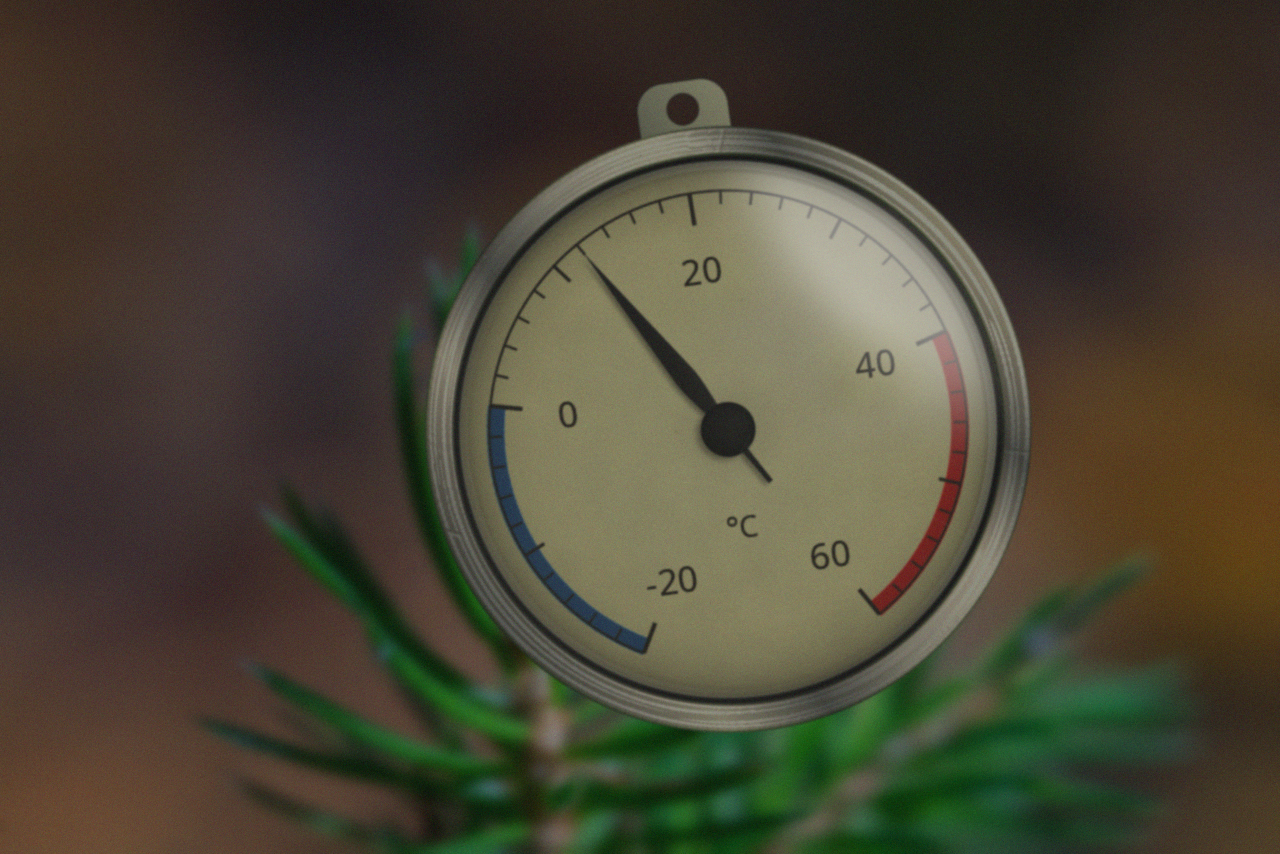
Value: 12
